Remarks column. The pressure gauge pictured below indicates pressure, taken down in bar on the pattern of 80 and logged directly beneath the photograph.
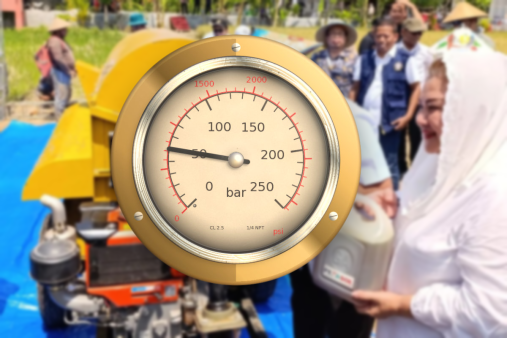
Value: 50
